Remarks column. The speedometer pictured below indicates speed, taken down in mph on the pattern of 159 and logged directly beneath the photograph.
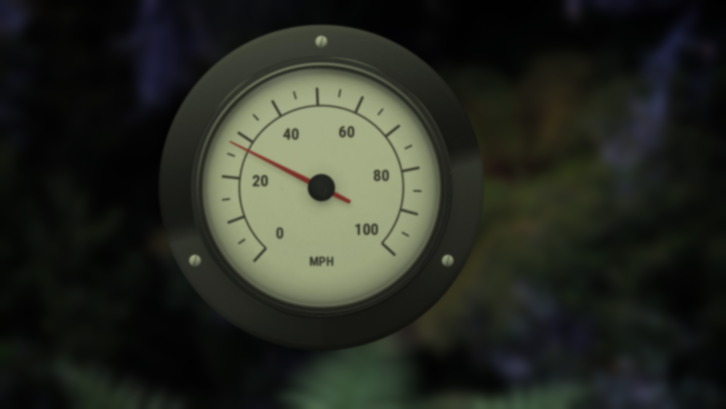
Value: 27.5
